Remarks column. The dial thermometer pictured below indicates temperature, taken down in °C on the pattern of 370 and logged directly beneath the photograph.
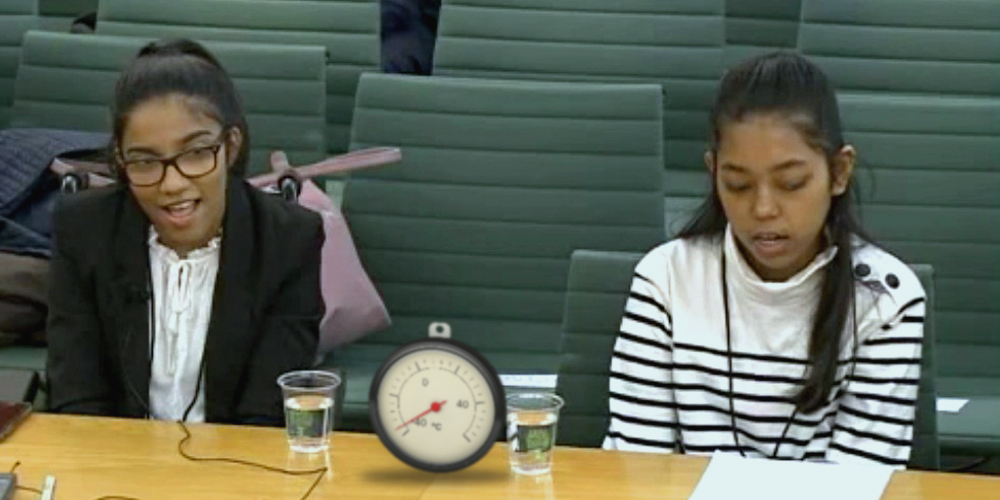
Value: -36
